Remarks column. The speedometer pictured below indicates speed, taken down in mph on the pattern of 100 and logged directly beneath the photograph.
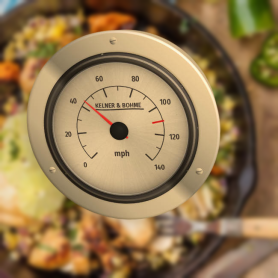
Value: 45
